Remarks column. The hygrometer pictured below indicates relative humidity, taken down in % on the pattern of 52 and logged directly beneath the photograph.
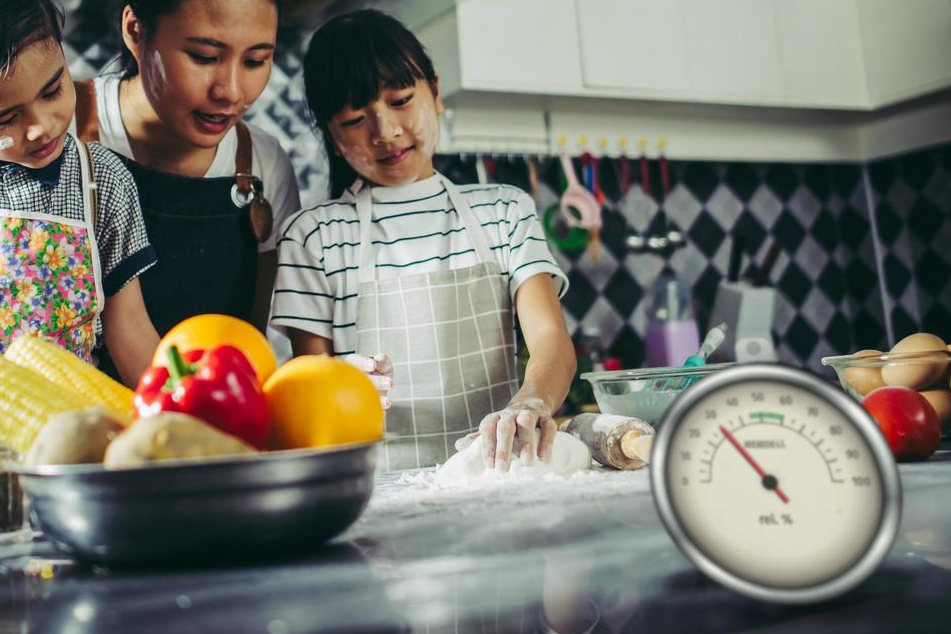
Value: 30
